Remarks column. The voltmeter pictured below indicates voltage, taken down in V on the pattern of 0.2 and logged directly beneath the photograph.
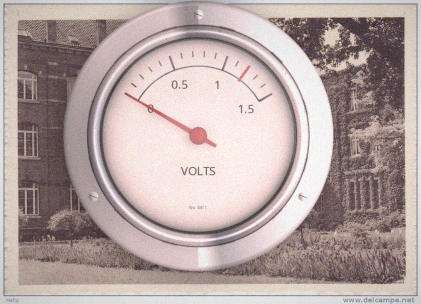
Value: 0
